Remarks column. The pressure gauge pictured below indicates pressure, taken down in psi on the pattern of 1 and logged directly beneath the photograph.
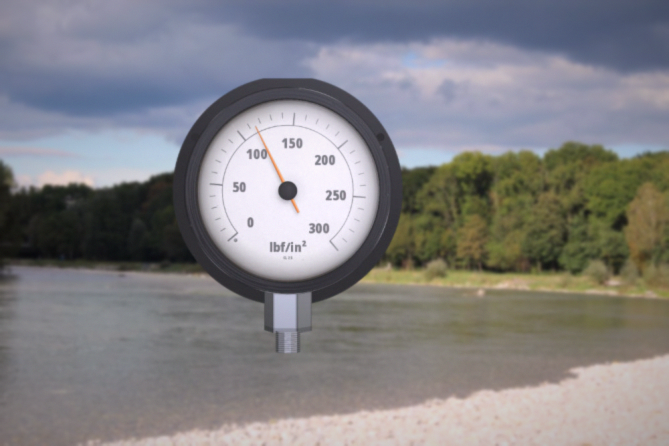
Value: 115
